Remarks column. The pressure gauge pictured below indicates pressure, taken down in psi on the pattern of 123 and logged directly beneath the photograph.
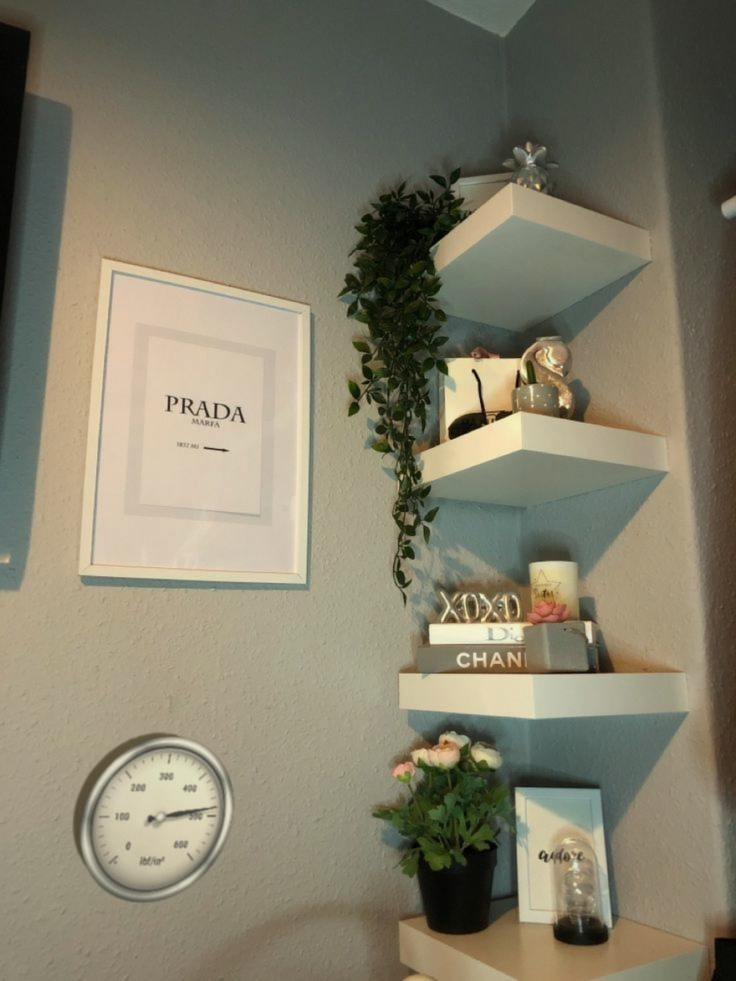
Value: 480
